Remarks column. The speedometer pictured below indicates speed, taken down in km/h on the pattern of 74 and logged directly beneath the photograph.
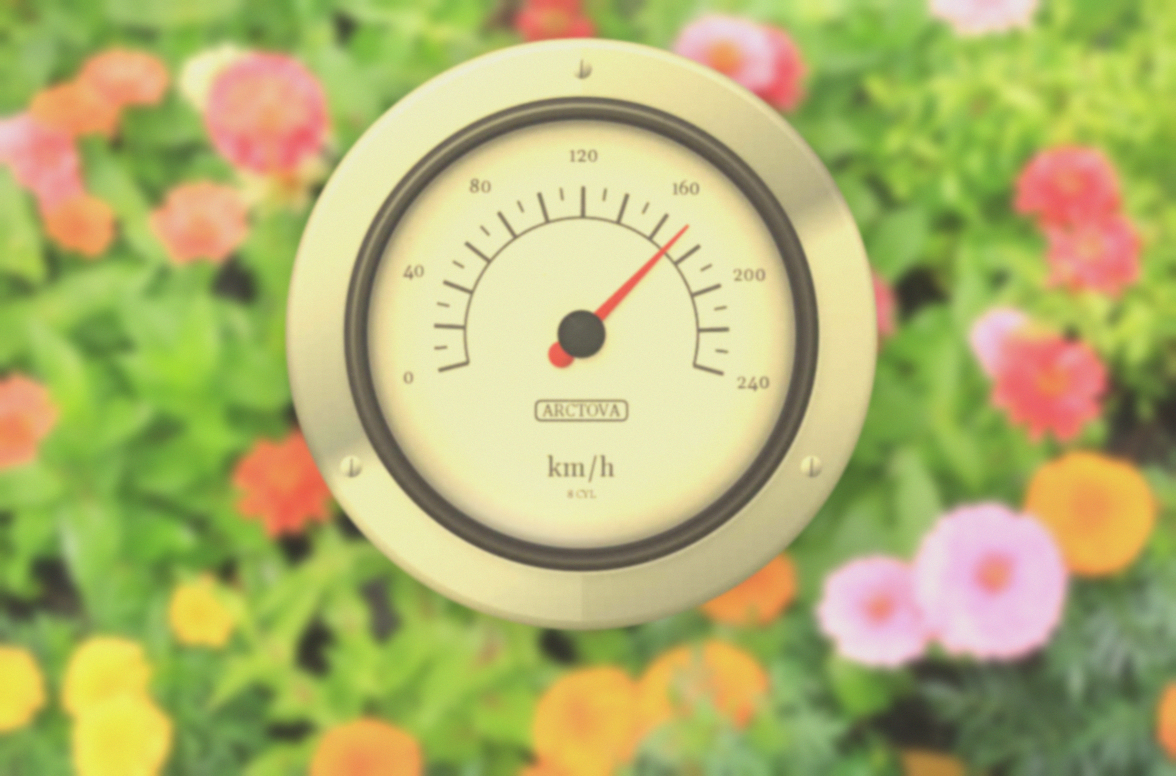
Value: 170
